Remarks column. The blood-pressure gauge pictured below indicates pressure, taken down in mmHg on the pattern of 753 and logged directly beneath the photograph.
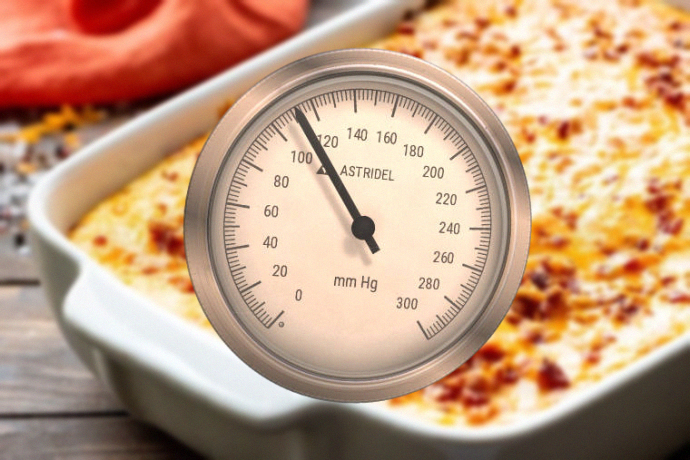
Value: 112
